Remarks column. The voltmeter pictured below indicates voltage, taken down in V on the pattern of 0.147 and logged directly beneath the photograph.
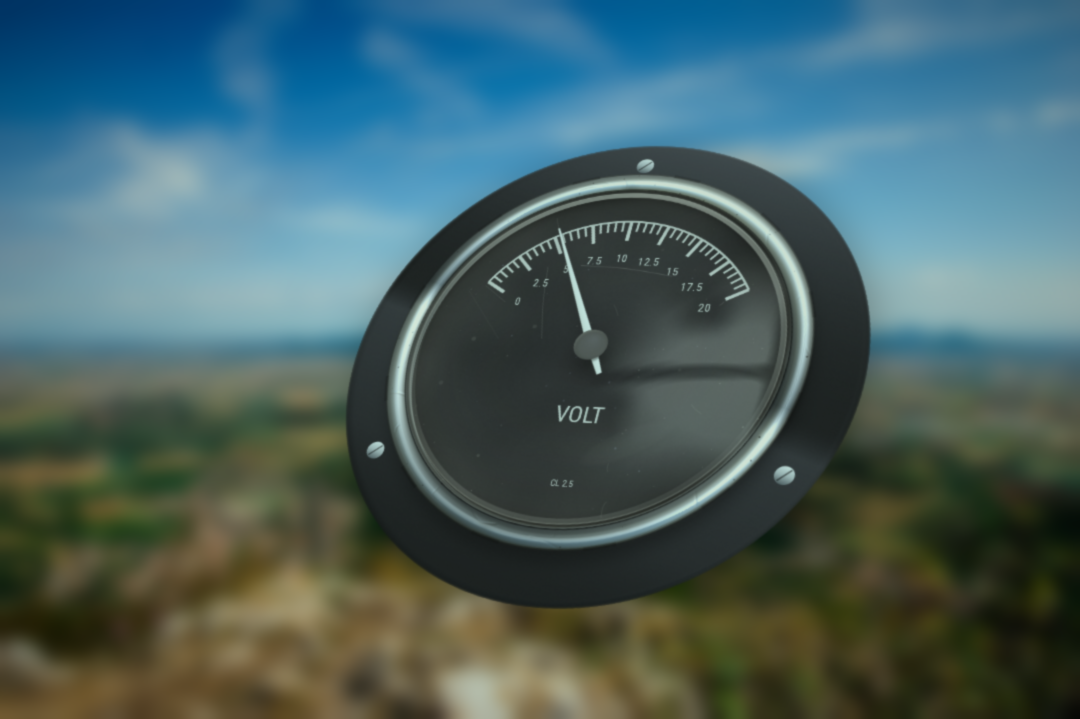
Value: 5.5
